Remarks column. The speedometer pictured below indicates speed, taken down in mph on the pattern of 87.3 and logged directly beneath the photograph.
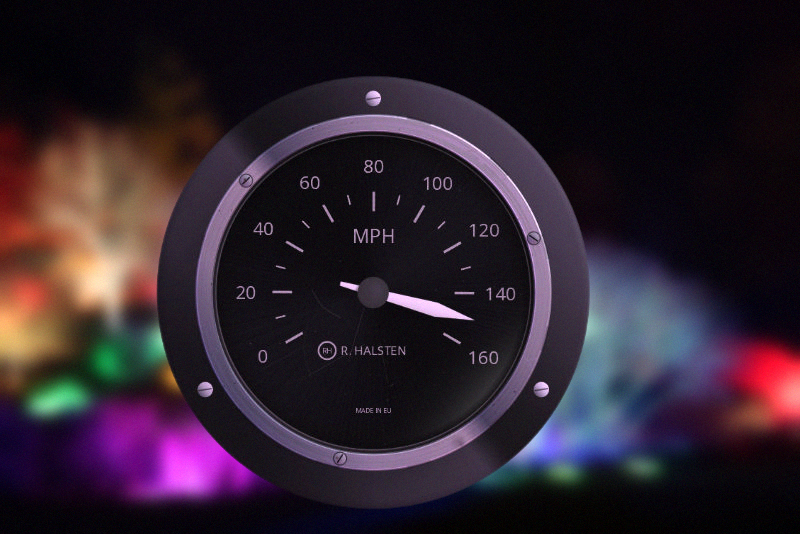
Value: 150
